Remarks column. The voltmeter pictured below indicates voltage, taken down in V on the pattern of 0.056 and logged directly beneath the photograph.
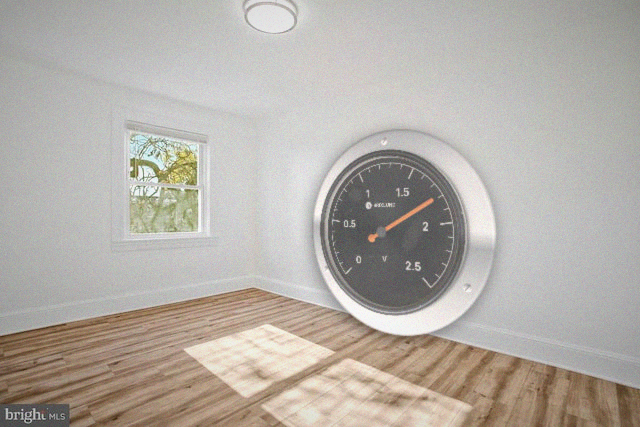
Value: 1.8
